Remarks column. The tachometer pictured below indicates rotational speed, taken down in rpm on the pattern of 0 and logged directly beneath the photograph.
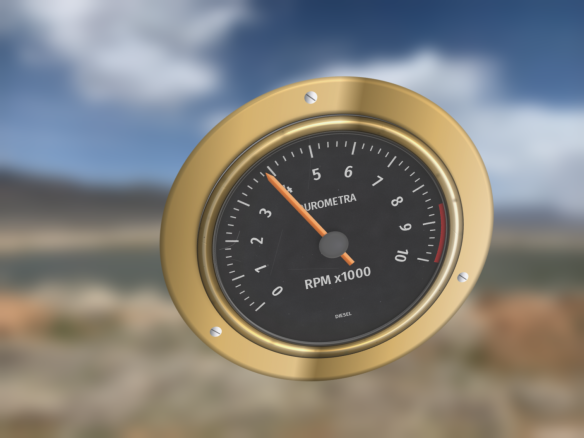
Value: 3900
